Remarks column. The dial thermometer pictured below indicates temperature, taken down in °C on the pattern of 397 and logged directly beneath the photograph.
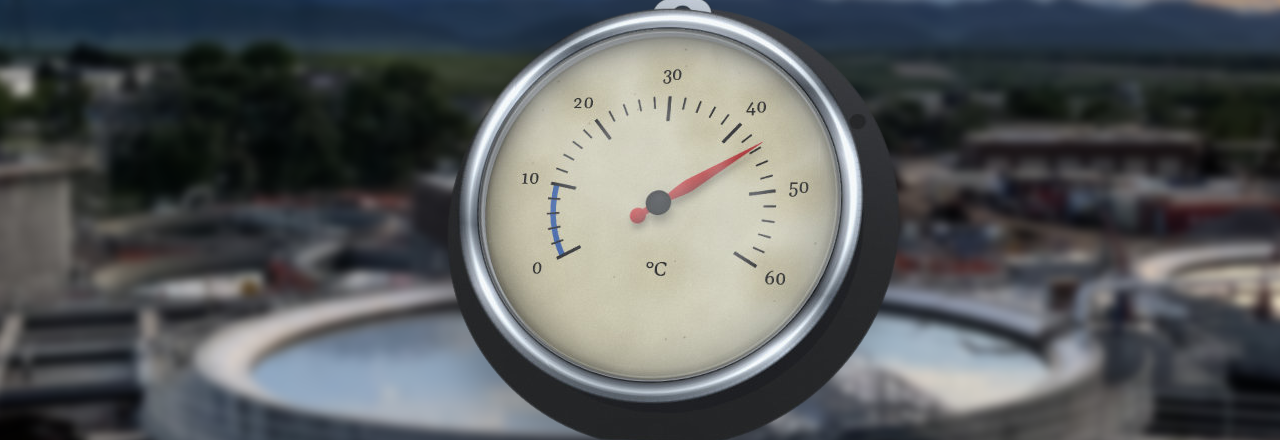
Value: 44
